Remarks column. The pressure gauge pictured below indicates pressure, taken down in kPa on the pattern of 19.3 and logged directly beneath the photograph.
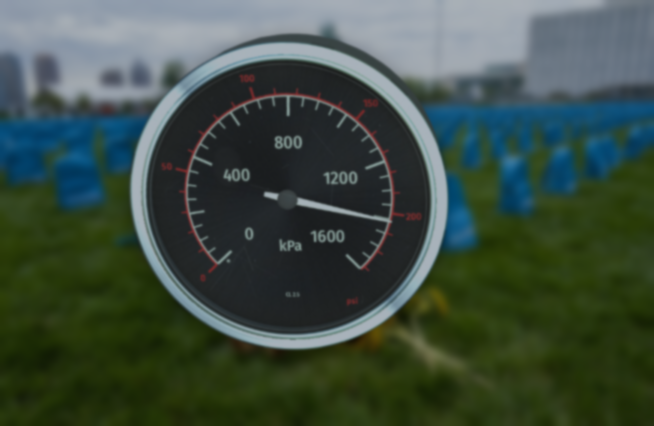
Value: 1400
